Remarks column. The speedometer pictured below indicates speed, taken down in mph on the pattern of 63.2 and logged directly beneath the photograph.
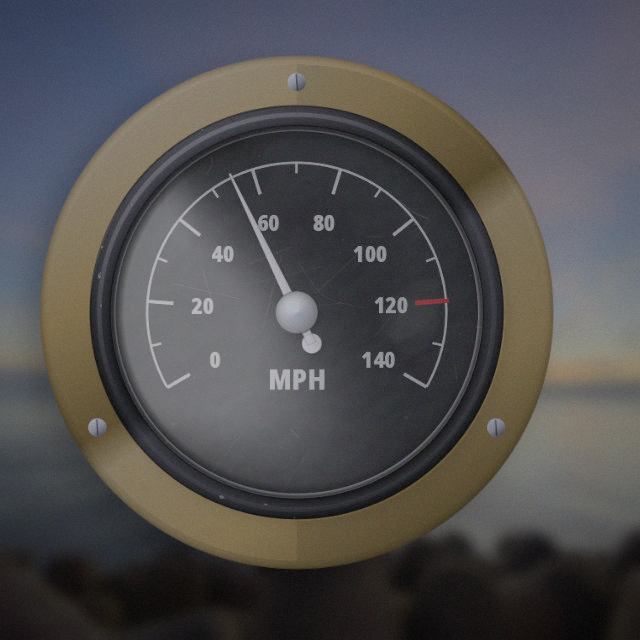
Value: 55
